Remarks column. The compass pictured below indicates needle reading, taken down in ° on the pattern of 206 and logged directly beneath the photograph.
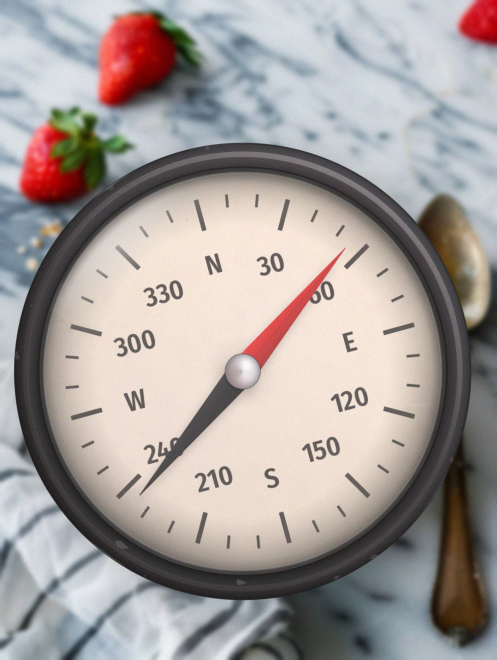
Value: 55
